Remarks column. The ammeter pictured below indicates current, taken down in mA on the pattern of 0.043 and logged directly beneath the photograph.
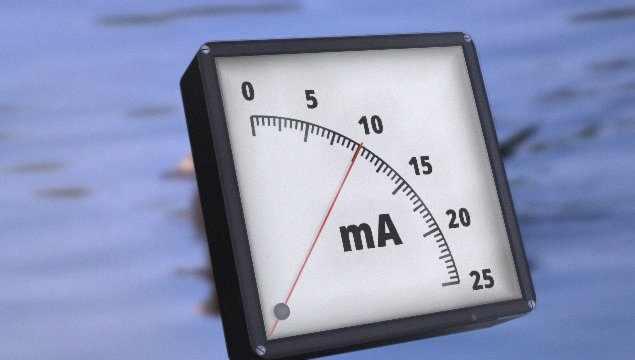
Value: 10
